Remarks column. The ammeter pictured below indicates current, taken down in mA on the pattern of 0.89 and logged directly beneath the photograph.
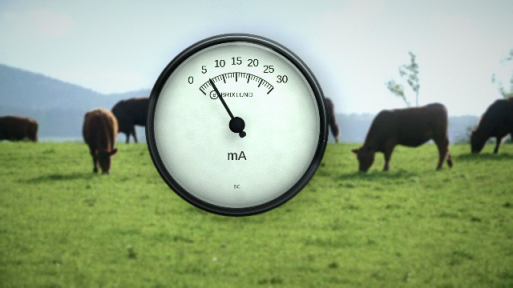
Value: 5
